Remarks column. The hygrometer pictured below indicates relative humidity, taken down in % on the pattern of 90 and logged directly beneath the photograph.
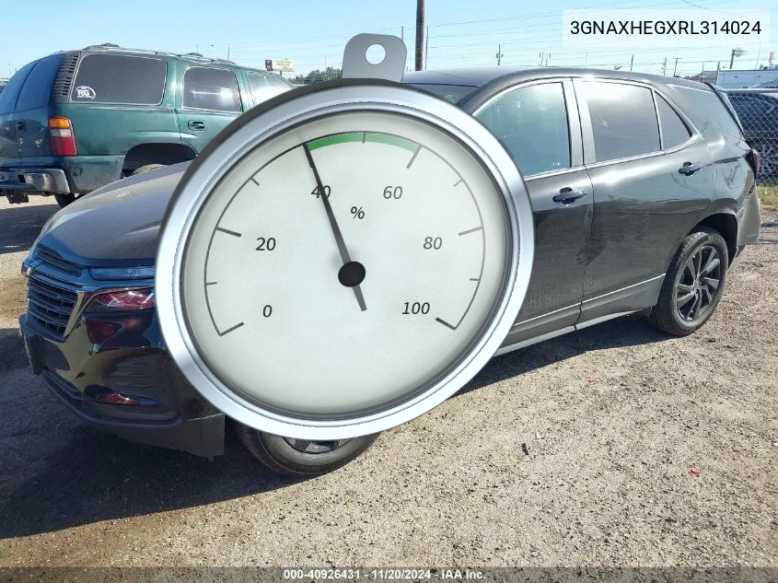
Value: 40
